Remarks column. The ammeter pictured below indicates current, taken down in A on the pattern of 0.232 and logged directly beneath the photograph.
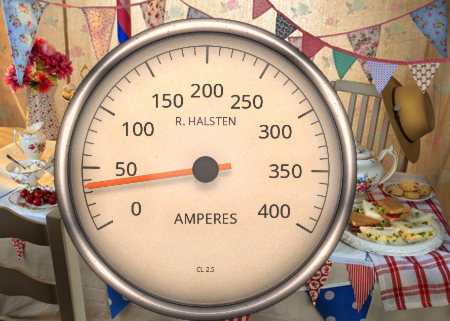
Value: 35
